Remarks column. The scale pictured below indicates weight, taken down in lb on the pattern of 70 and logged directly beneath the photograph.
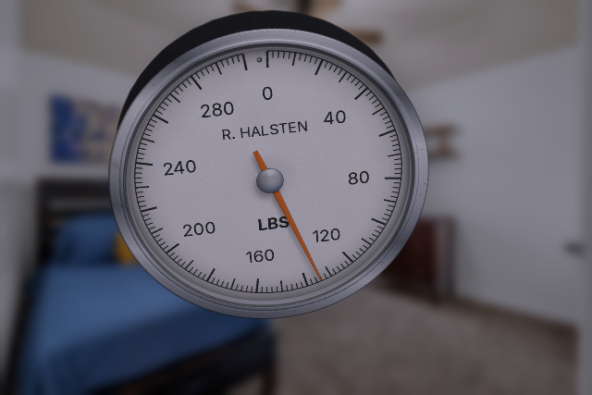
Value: 134
